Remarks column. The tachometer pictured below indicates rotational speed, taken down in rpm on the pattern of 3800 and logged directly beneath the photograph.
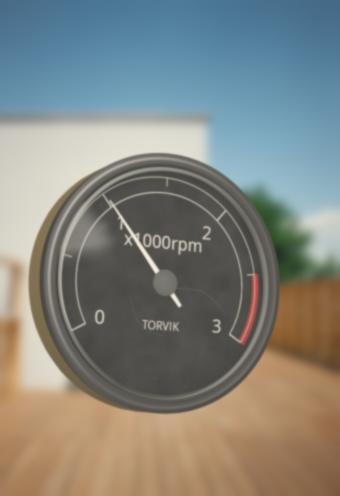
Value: 1000
